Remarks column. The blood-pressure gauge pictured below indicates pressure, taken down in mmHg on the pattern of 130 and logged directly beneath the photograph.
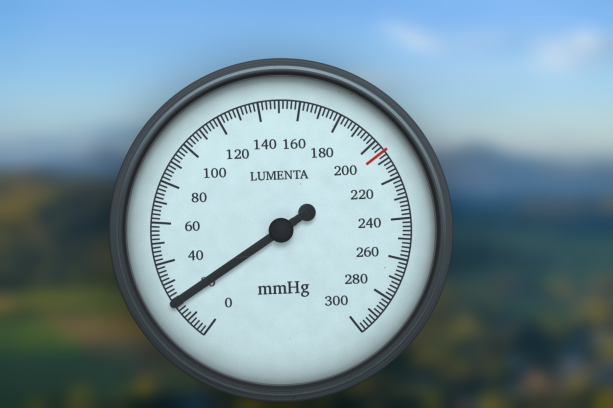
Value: 20
